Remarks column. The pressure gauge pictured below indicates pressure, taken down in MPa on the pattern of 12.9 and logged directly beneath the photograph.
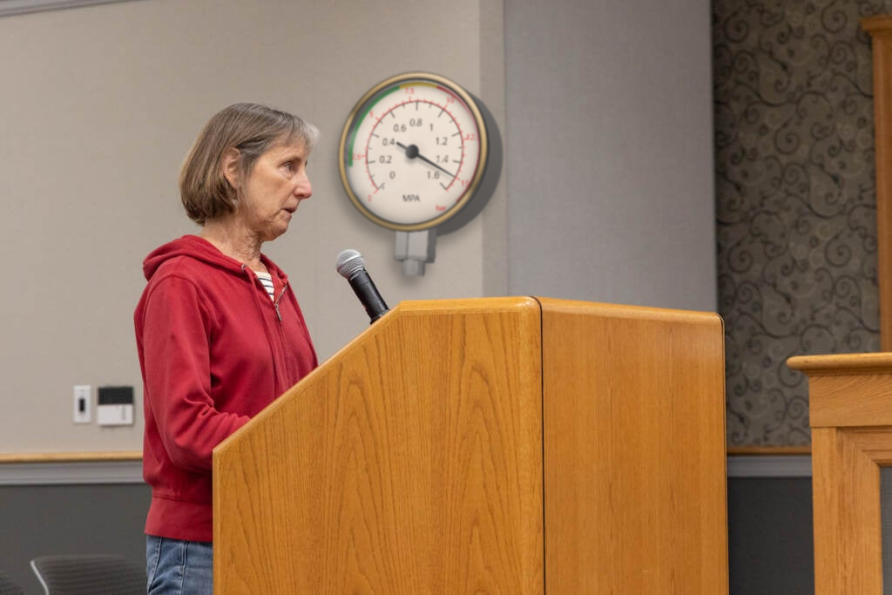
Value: 1.5
